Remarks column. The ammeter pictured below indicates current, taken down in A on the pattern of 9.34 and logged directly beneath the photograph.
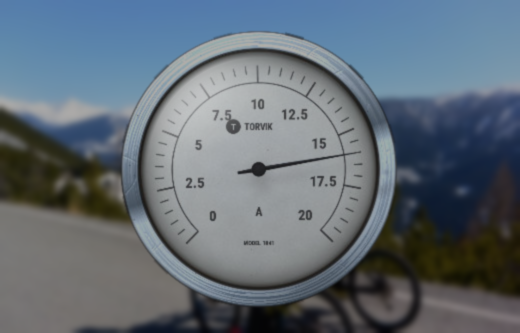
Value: 16
